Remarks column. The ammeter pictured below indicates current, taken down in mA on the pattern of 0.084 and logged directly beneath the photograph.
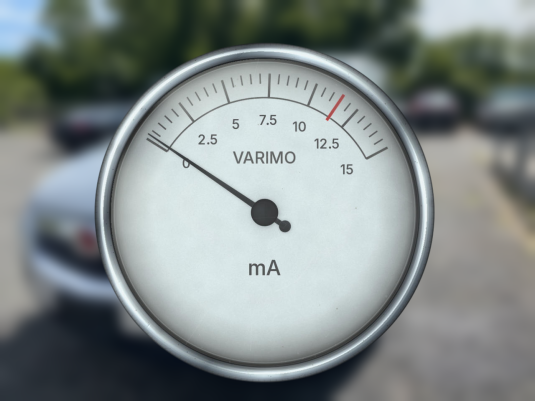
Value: 0.25
